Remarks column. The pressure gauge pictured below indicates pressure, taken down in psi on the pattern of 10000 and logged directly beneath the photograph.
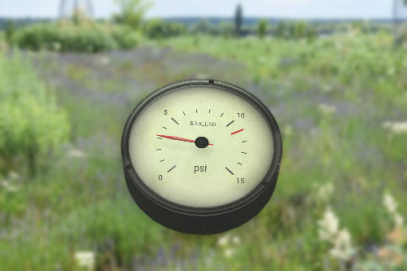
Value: 3
